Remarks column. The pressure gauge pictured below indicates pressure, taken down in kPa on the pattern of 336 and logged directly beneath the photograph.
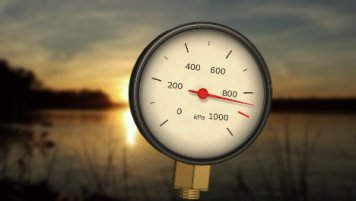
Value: 850
